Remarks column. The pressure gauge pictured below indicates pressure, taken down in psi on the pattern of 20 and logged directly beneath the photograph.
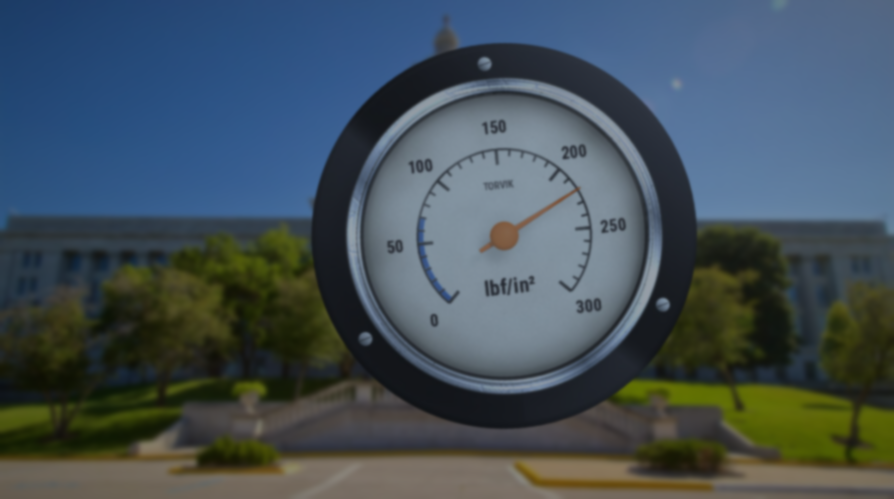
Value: 220
